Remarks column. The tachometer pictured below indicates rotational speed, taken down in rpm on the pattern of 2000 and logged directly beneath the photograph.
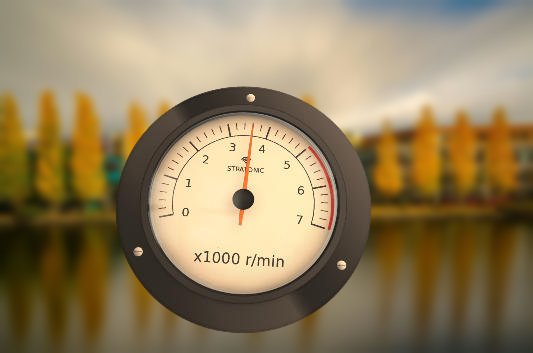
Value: 3600
